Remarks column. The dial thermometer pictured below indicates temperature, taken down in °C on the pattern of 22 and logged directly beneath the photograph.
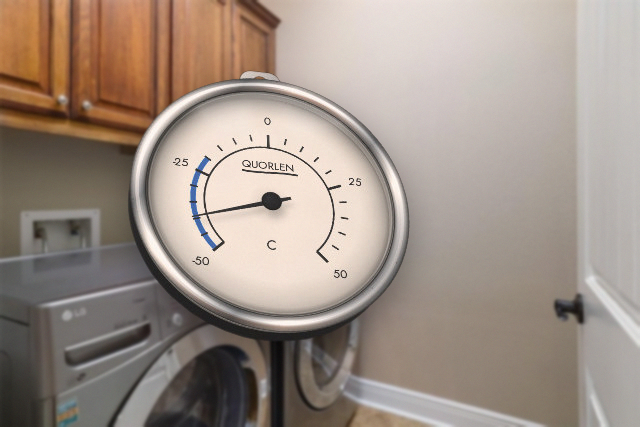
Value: -40
